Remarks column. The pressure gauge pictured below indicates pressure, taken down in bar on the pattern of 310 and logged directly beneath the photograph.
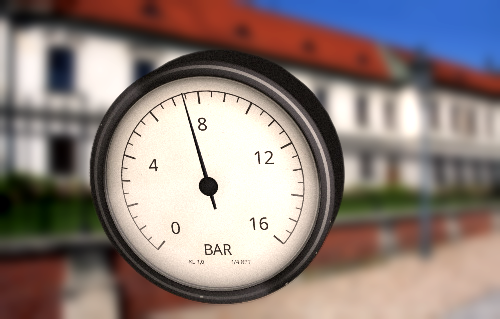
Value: 7.5
